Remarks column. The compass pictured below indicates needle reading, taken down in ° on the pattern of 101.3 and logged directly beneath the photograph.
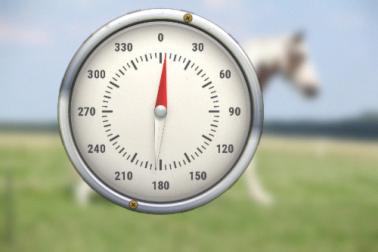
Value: 5
